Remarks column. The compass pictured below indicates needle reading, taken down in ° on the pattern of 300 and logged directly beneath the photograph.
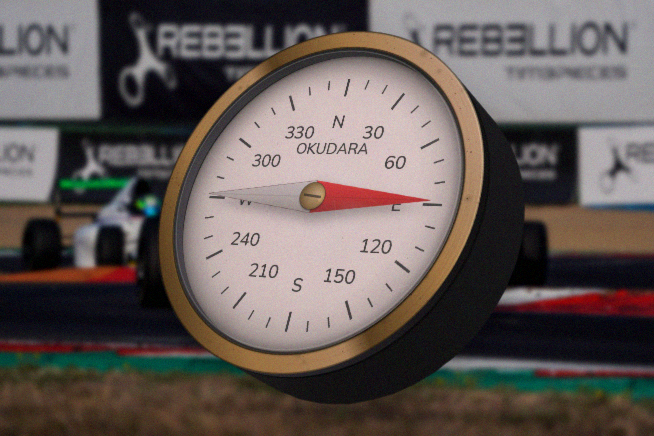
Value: 90
